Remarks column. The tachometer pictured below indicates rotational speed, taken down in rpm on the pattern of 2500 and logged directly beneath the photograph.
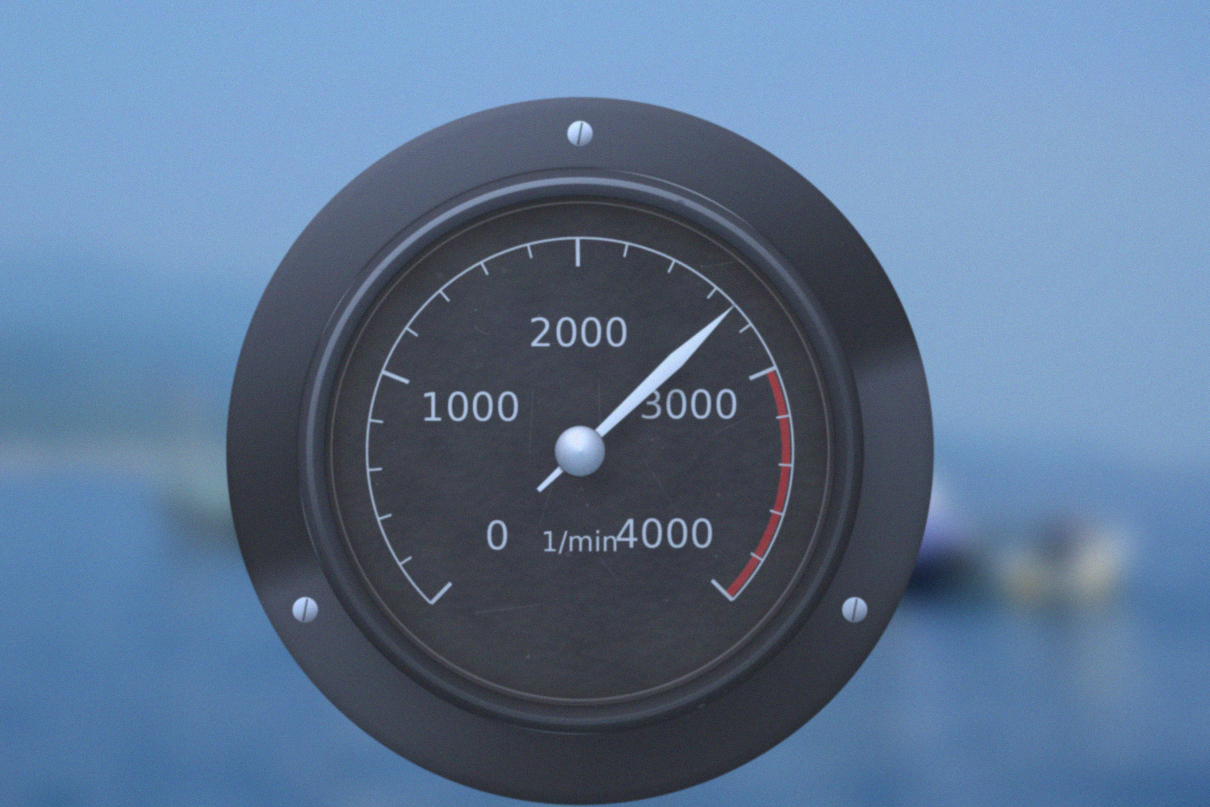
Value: 2700
